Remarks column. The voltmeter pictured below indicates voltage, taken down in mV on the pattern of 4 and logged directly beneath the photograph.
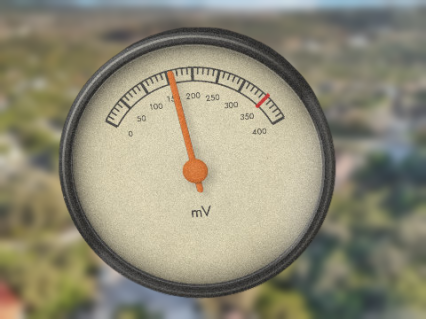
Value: 160
